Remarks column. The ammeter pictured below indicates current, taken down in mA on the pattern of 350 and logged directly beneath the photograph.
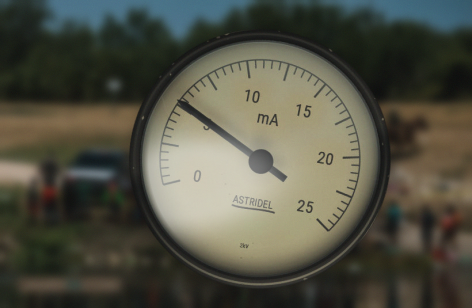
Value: 5.25
